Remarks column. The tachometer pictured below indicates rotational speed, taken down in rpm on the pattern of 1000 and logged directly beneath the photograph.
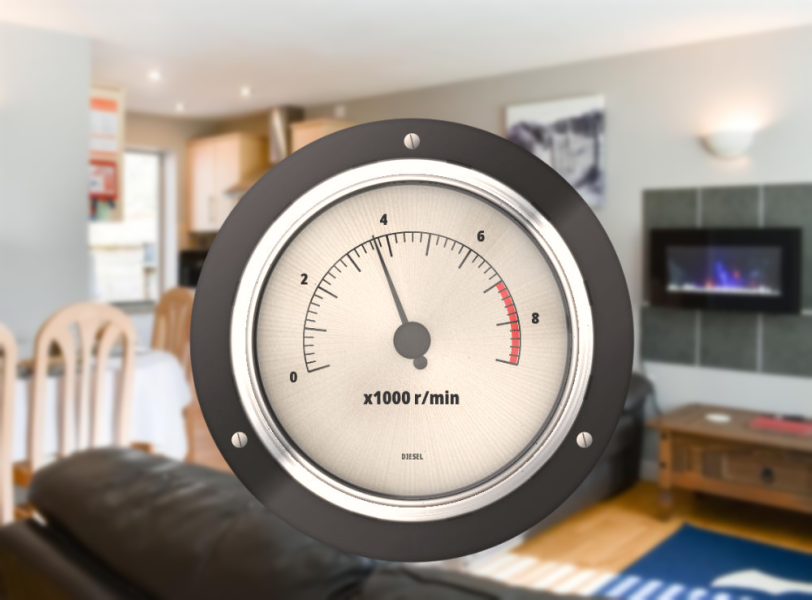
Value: 3700
